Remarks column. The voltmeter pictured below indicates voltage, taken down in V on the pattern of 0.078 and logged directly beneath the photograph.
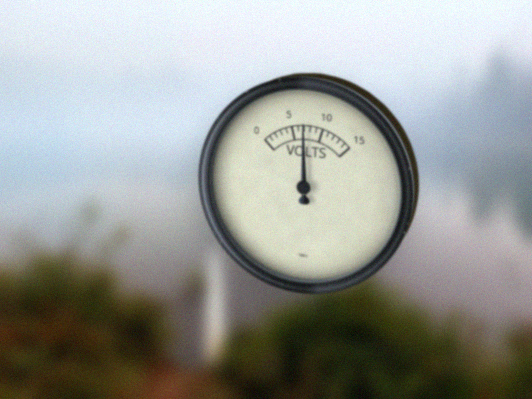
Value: 7
